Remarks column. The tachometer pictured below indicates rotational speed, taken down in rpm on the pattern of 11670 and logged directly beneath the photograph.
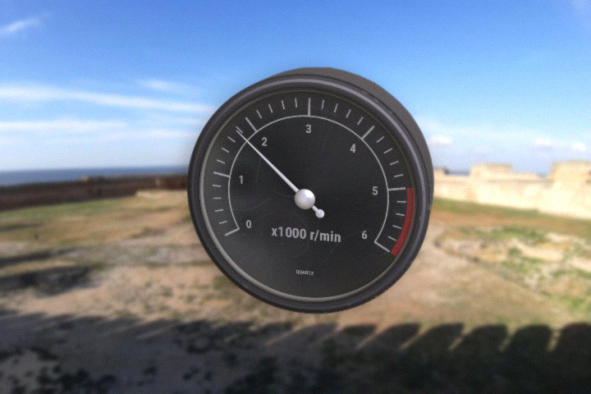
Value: 1800
